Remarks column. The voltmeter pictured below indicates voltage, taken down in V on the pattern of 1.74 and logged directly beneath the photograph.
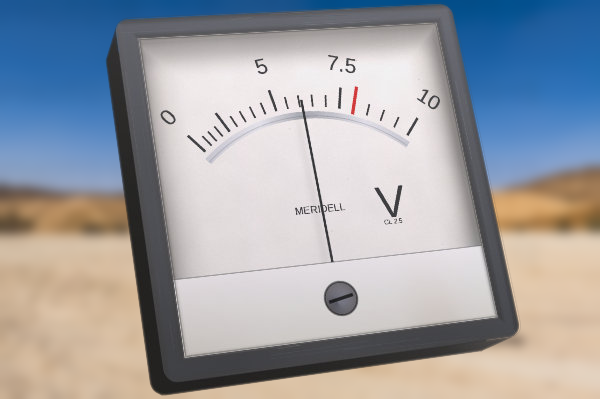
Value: 6
